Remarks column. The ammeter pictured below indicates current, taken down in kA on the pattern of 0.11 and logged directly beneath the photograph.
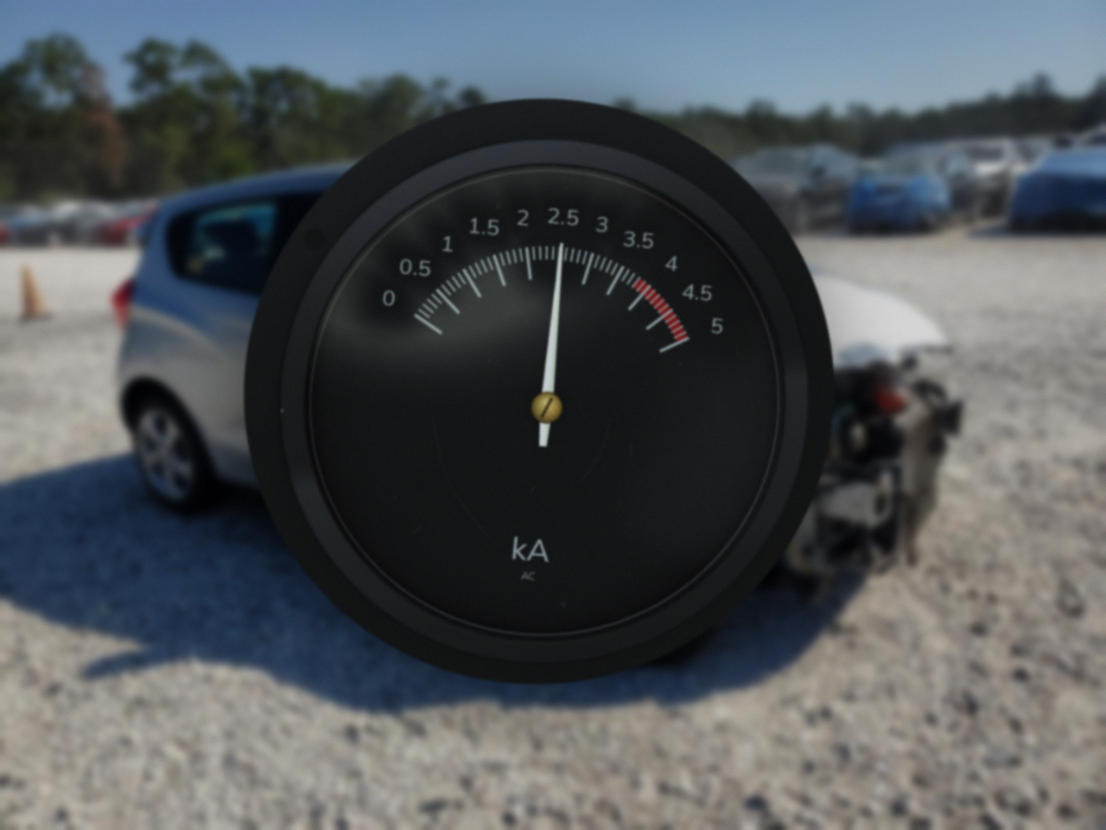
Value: 2.5
